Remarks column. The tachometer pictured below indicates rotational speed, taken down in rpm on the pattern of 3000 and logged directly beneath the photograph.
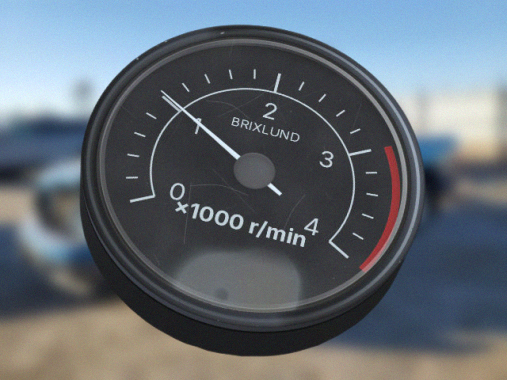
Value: 1000
